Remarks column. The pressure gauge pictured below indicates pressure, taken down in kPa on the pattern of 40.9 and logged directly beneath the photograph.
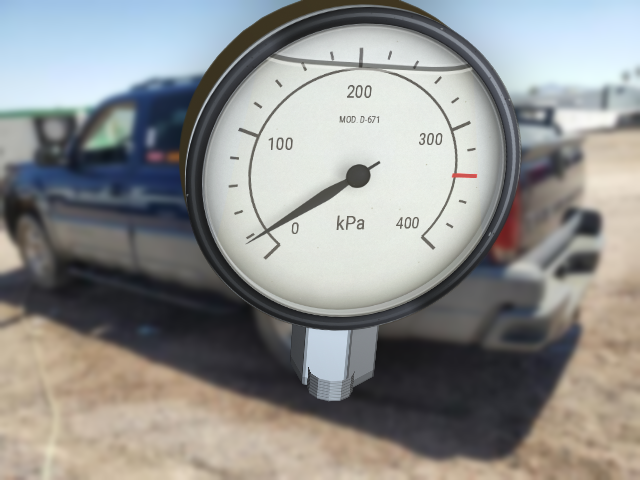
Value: 20
